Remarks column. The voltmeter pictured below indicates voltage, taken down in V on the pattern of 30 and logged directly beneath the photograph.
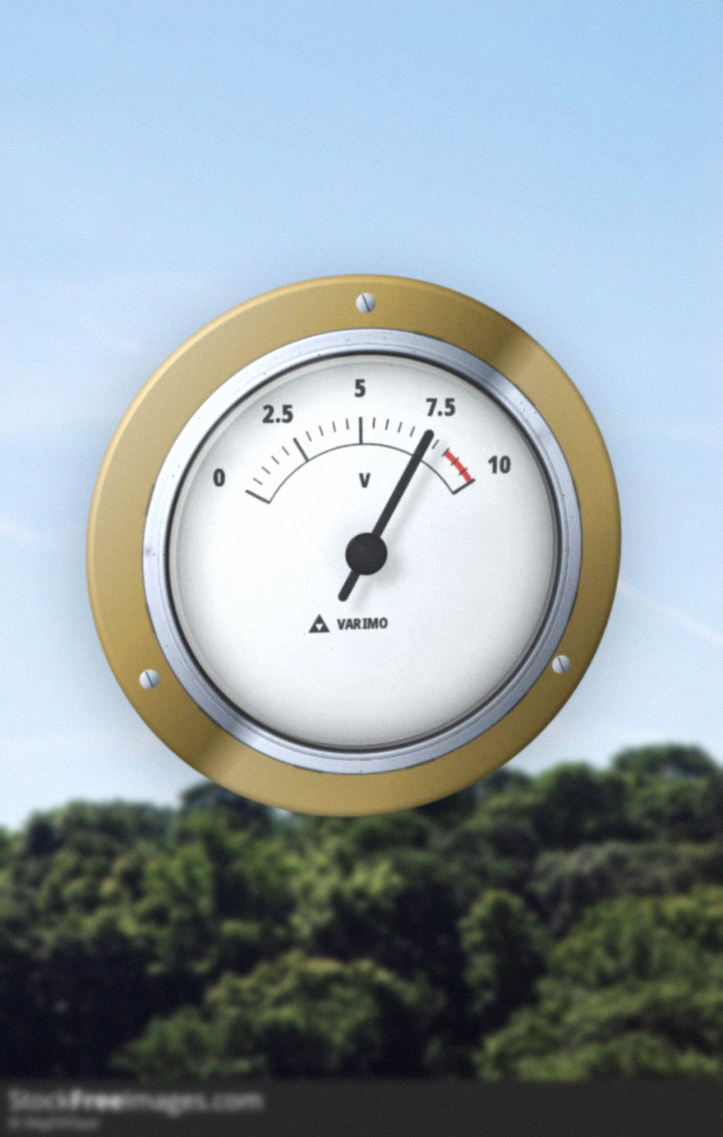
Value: 7.5
